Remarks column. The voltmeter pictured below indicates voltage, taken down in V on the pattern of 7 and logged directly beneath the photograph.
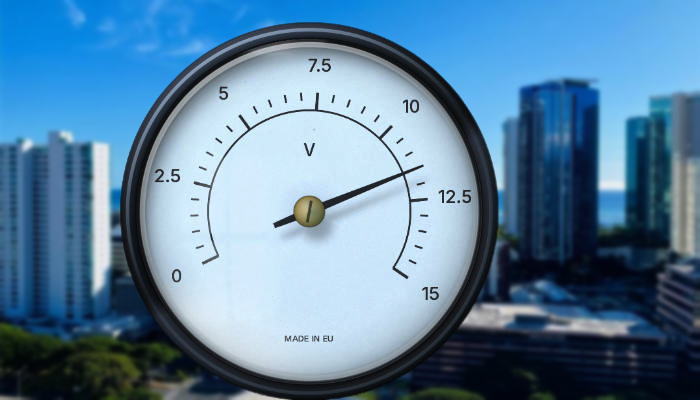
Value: 11.5
